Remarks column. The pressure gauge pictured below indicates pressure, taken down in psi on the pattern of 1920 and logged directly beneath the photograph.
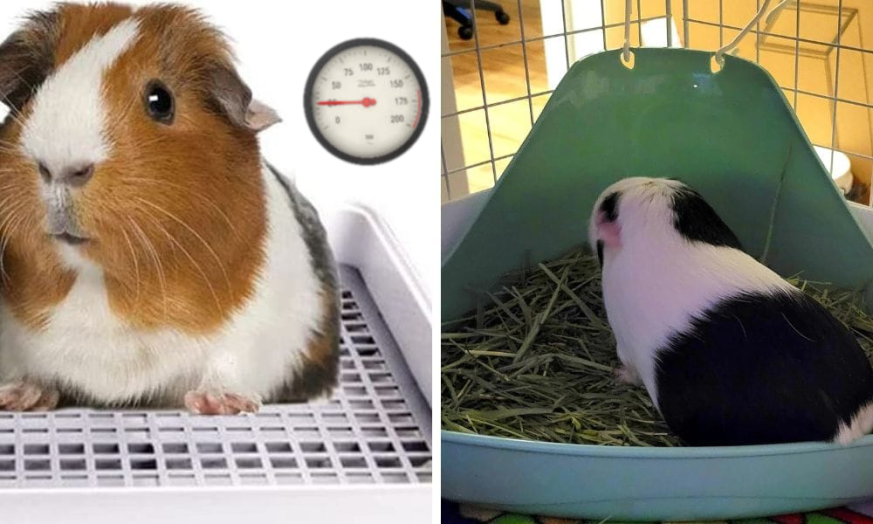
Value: 25
